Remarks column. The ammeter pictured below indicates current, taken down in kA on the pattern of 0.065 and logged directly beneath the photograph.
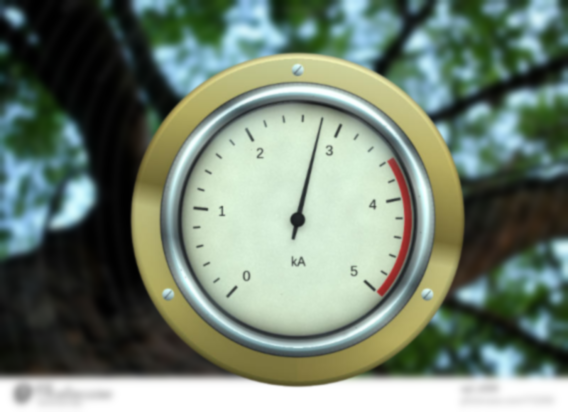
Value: 2.8
